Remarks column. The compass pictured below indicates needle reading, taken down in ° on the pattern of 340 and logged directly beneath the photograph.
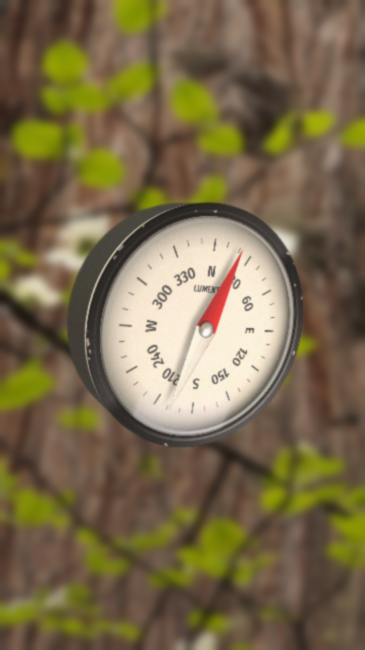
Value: 20
